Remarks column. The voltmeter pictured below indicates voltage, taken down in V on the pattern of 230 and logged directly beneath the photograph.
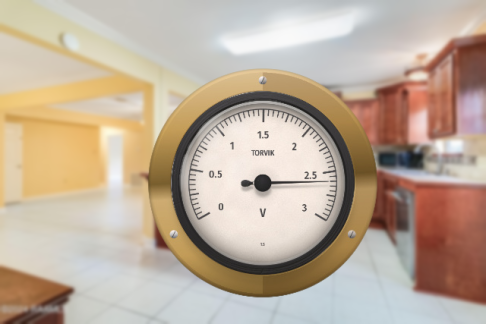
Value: 2.6
